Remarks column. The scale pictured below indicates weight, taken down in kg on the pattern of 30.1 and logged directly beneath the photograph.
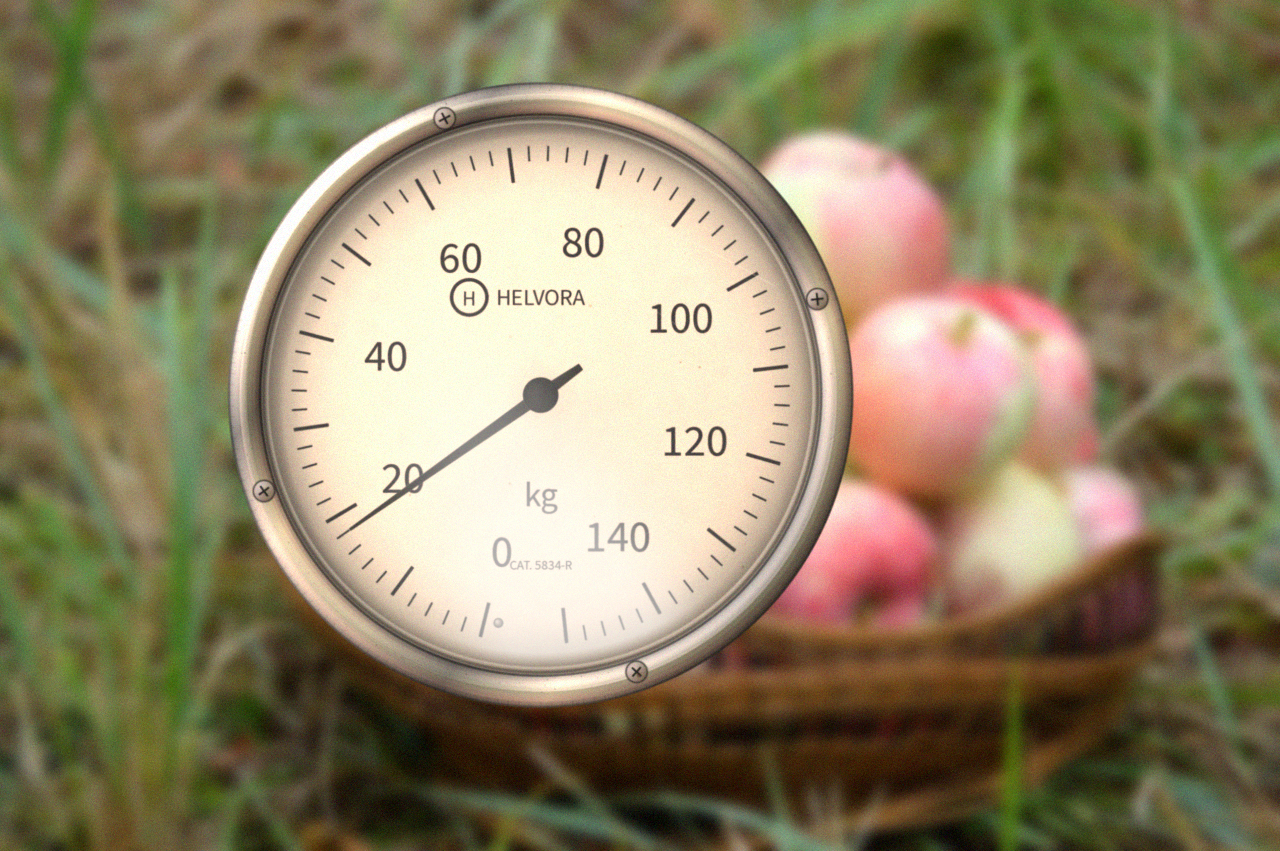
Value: 18
